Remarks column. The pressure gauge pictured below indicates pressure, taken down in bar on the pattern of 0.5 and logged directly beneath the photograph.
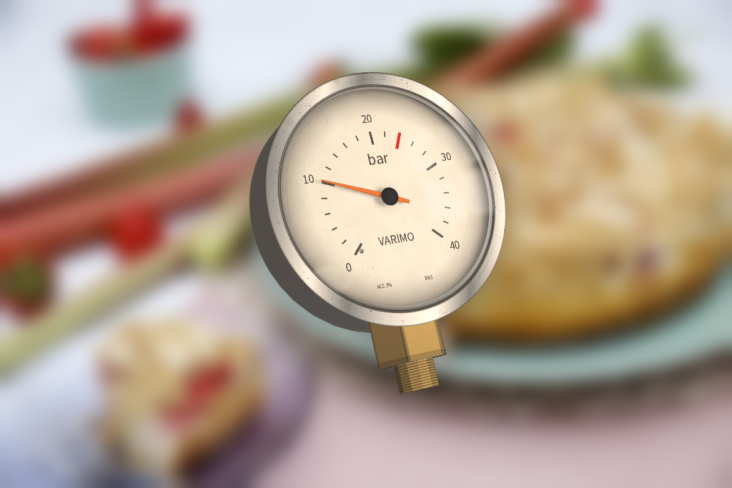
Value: 10
